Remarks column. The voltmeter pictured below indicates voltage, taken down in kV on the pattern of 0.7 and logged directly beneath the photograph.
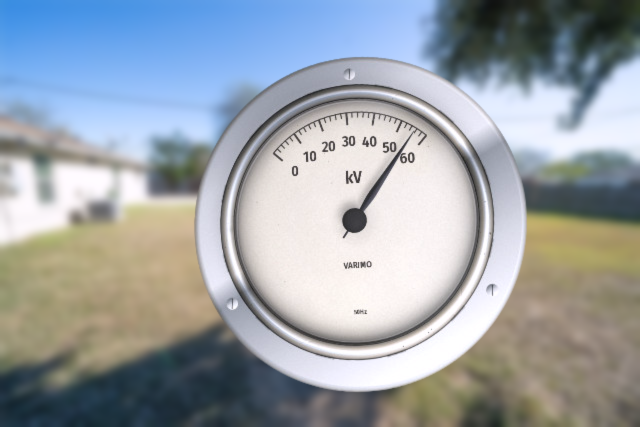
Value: 56
